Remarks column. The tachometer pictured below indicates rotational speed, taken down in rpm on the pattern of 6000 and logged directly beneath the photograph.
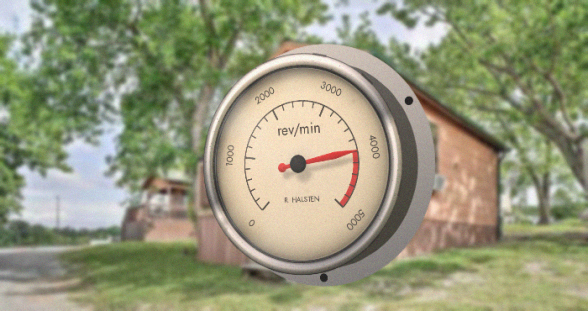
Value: 4000
